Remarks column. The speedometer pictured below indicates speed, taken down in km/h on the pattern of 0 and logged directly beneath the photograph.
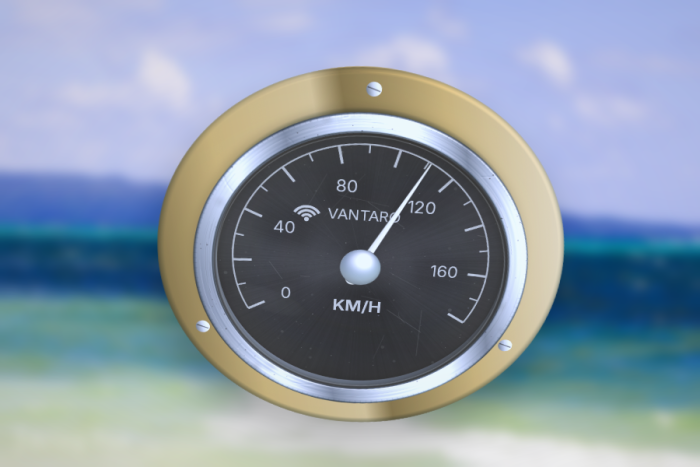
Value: 110
